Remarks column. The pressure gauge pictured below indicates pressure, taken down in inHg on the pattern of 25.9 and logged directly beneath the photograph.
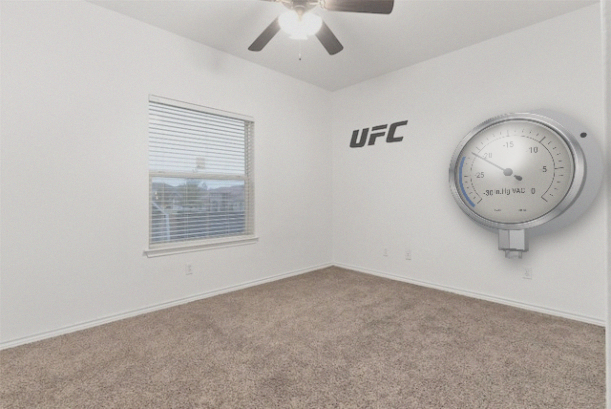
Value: -21
